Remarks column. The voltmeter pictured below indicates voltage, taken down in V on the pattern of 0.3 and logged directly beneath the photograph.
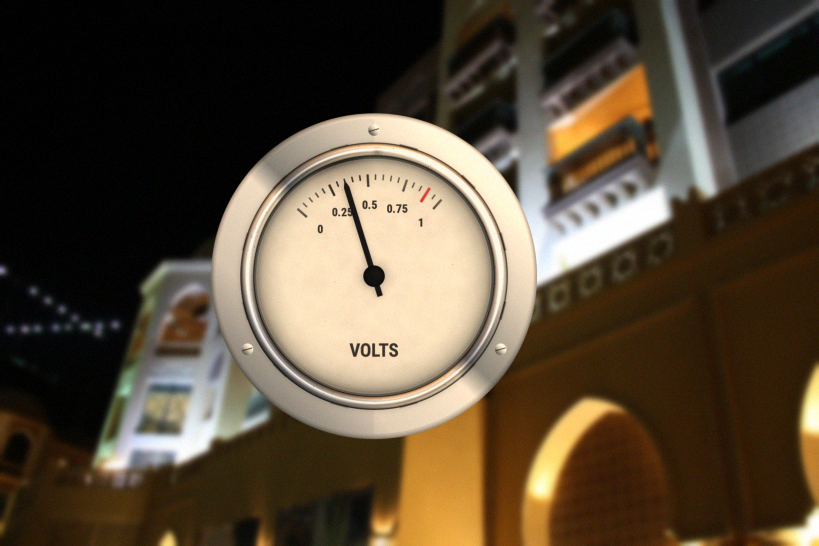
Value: 0.35
